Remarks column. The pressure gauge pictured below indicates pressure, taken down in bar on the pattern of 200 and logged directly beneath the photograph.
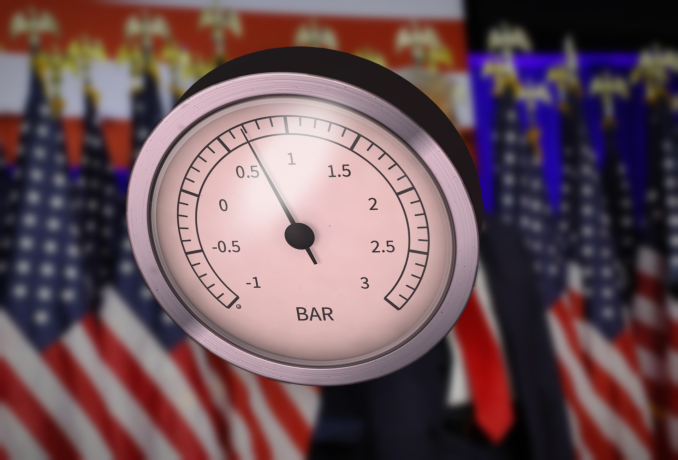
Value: 0.7
